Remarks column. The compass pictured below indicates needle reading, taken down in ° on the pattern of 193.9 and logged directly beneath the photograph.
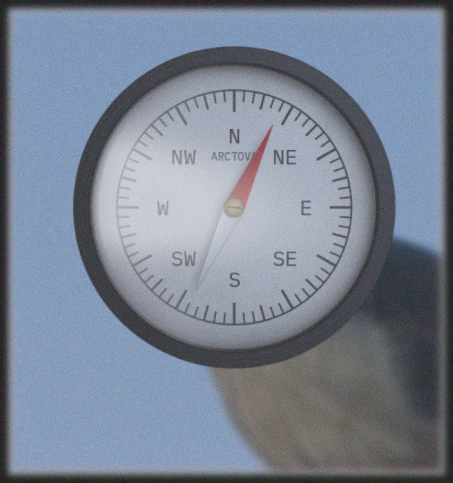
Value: 25
